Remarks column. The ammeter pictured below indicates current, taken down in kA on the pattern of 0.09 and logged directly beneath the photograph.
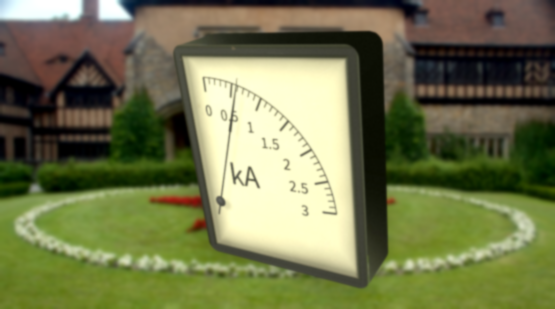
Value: 0.6
